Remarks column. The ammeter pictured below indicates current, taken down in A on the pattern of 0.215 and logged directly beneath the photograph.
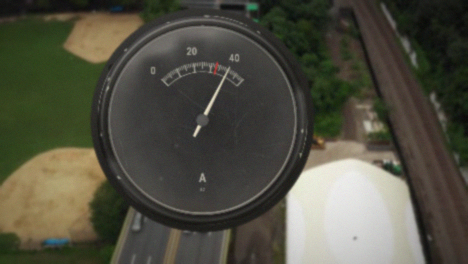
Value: 40
